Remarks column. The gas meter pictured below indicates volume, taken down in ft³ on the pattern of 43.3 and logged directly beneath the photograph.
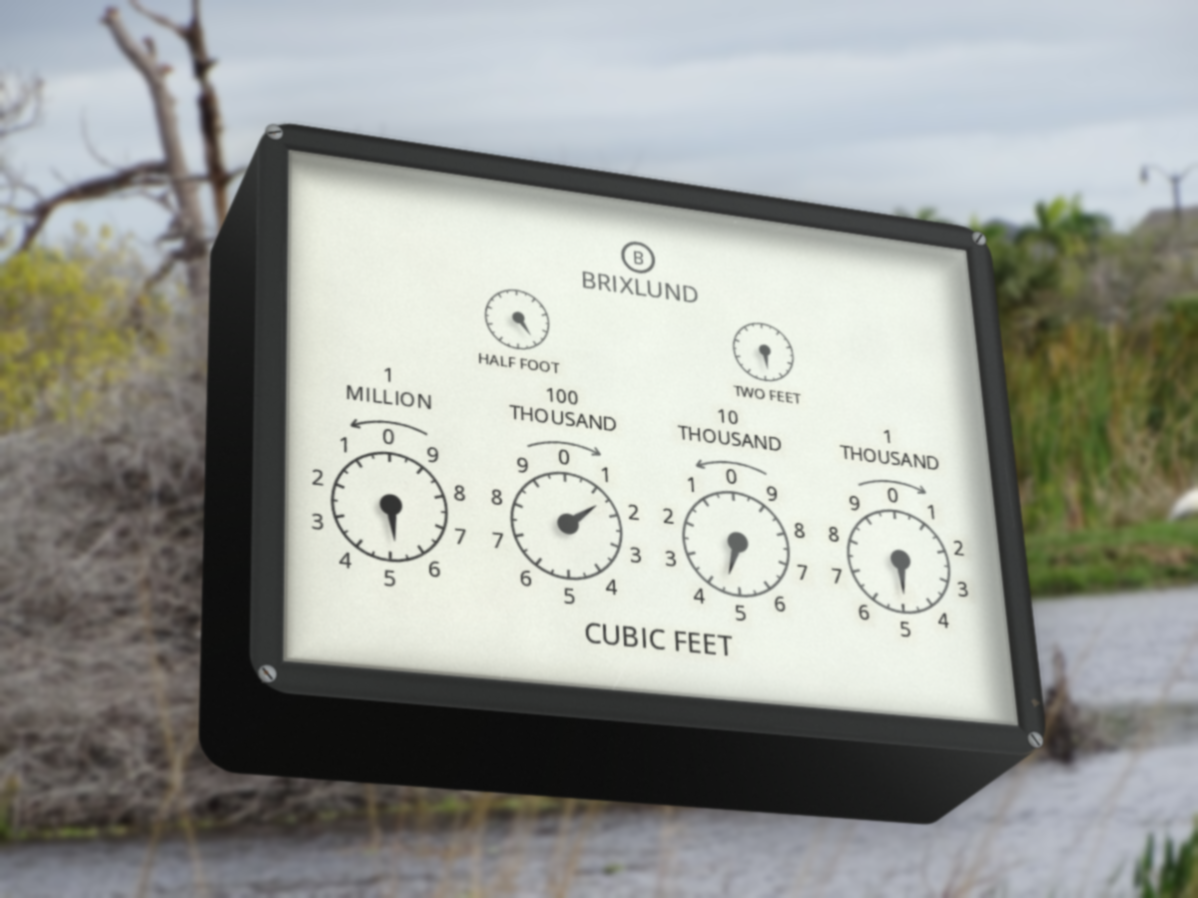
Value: 514500
